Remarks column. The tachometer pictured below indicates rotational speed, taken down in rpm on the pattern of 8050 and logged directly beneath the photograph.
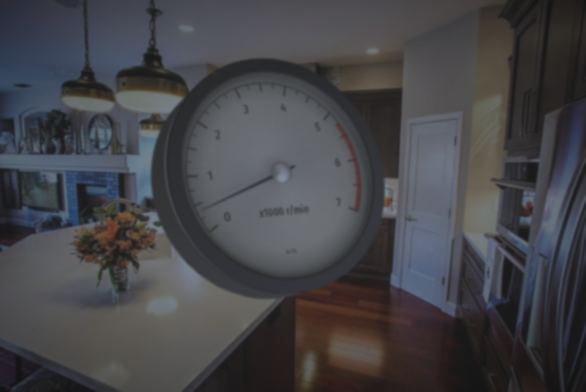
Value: 375
